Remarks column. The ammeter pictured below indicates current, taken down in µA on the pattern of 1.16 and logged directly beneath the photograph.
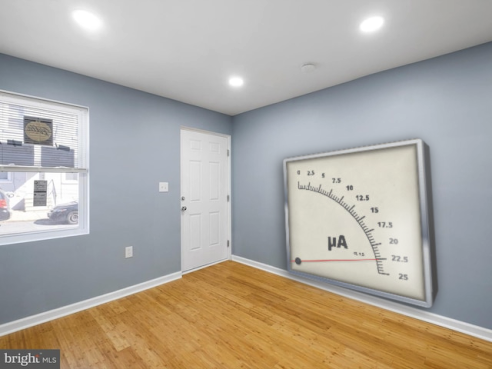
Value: 22.5
